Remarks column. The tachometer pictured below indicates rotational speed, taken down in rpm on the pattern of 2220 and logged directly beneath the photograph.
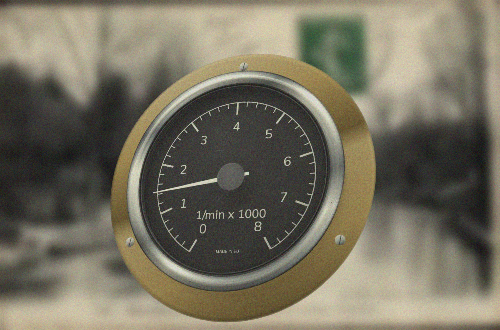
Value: 1400
